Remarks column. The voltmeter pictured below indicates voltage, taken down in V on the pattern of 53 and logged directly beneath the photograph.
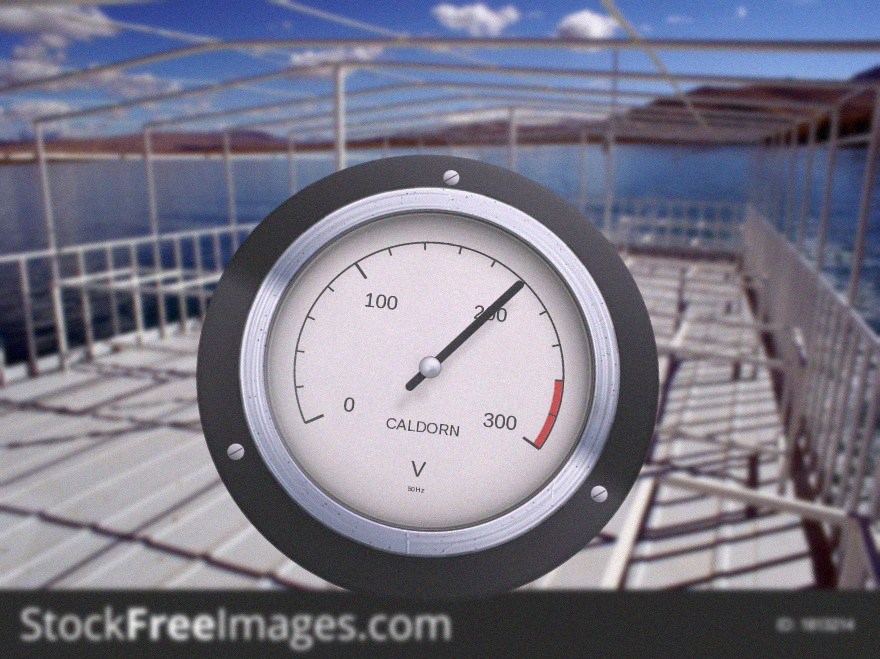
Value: 200
